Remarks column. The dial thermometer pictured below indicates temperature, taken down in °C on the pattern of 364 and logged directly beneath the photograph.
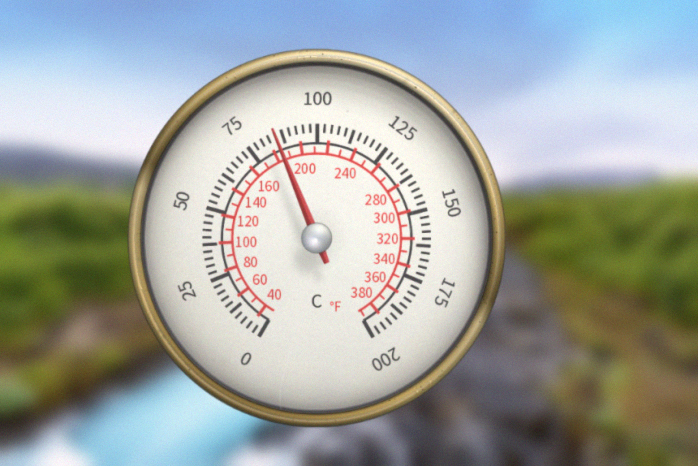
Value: 85
